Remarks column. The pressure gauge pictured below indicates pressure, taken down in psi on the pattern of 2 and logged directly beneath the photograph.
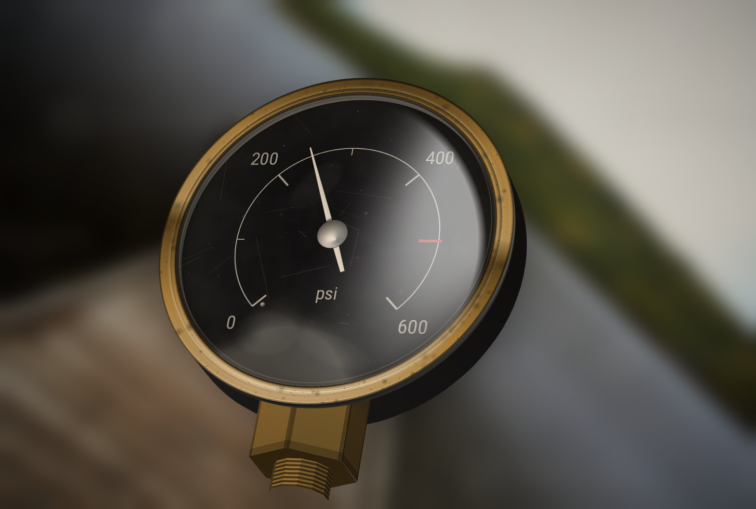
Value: 250
